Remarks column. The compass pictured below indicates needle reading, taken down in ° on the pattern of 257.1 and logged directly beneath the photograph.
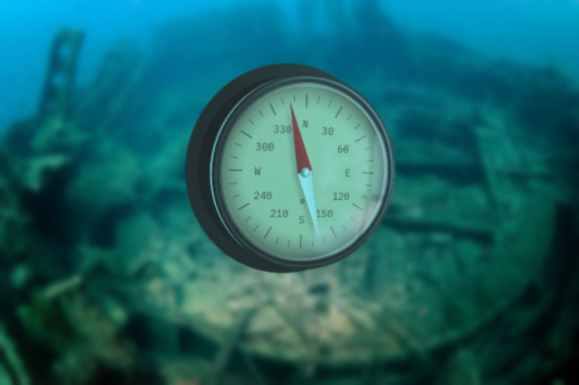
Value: 345
